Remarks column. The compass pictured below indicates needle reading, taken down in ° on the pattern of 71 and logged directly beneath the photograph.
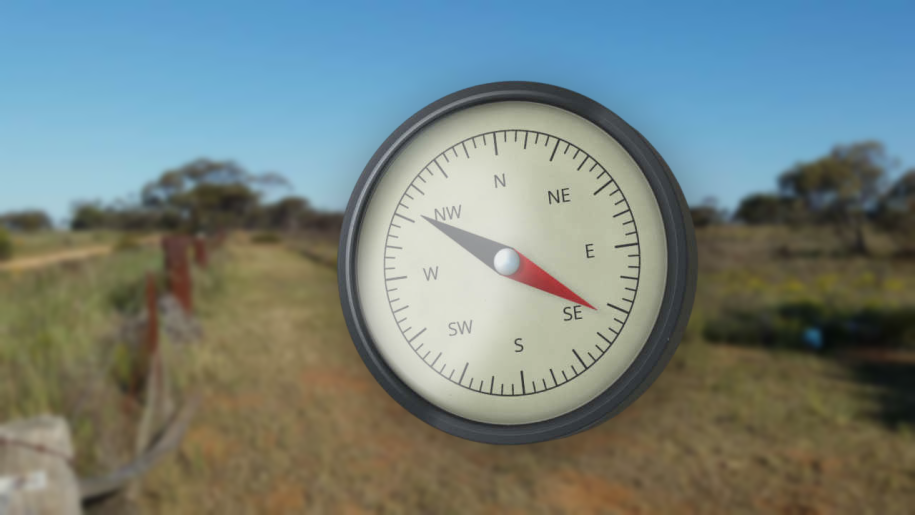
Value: 125
